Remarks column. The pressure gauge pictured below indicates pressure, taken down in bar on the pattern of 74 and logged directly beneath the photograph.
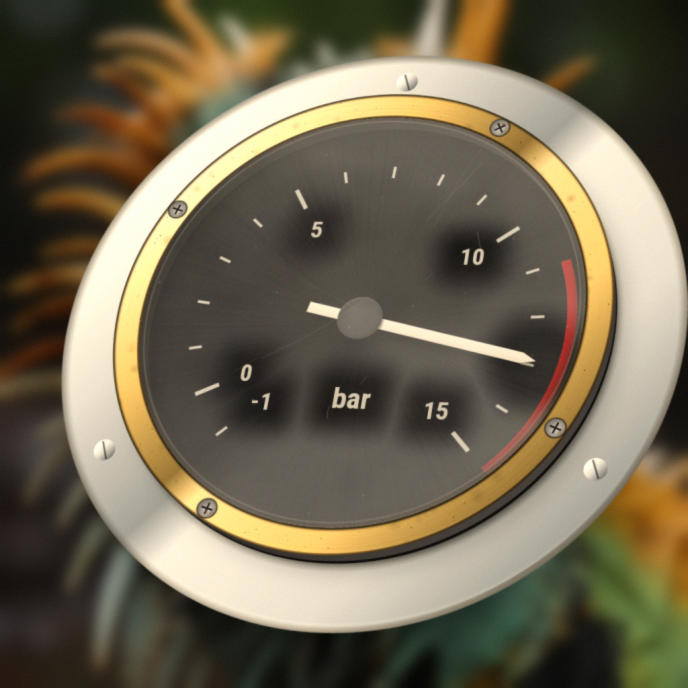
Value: 13
